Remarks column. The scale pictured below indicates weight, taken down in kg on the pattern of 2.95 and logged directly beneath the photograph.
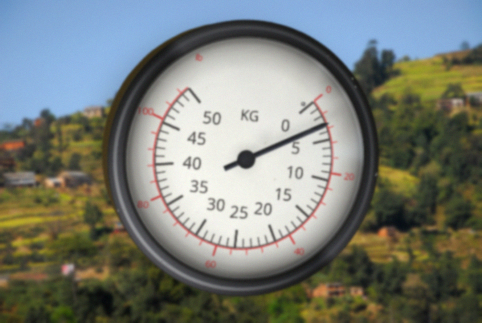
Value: 3
